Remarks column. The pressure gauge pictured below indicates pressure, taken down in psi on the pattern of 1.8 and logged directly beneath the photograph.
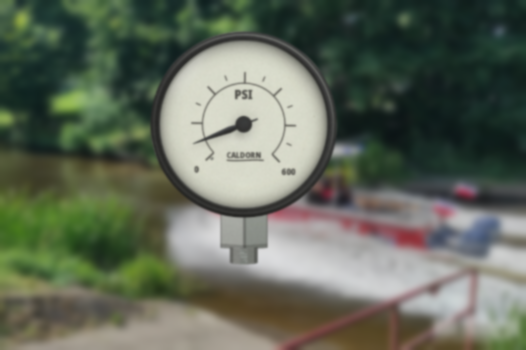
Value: 50
